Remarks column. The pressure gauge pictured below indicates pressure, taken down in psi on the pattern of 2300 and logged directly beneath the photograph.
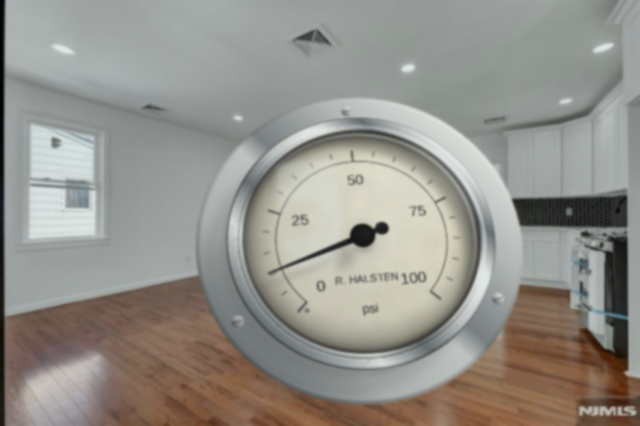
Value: 10
